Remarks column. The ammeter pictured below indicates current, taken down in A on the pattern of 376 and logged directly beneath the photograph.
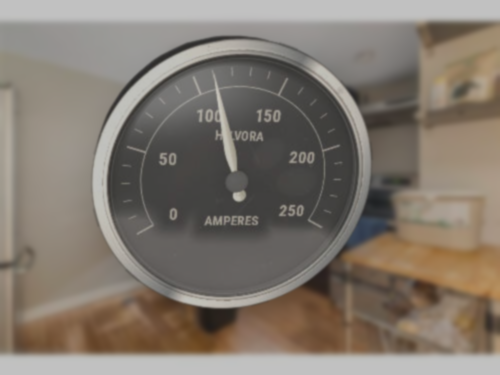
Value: 110
